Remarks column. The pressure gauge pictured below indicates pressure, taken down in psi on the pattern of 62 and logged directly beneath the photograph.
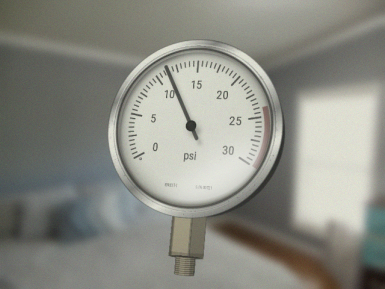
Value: 11.5
